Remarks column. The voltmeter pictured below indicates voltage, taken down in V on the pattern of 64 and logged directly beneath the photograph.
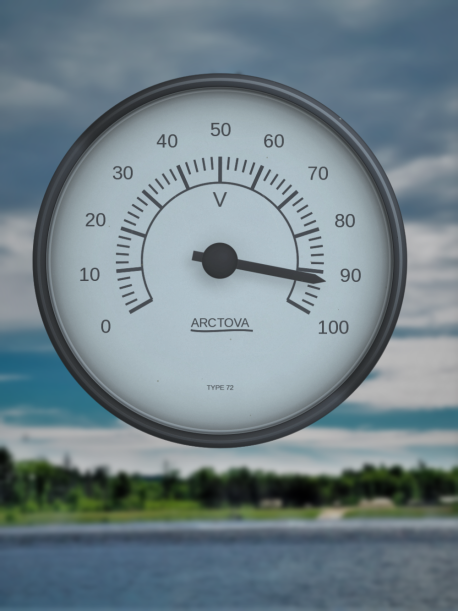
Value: 92
